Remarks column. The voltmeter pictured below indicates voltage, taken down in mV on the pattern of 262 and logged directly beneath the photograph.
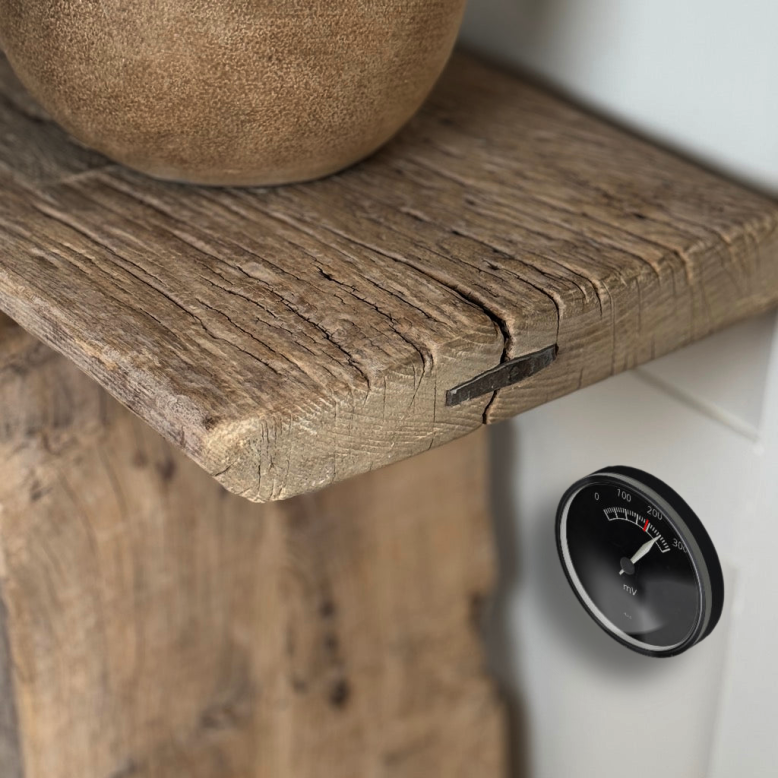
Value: 250
